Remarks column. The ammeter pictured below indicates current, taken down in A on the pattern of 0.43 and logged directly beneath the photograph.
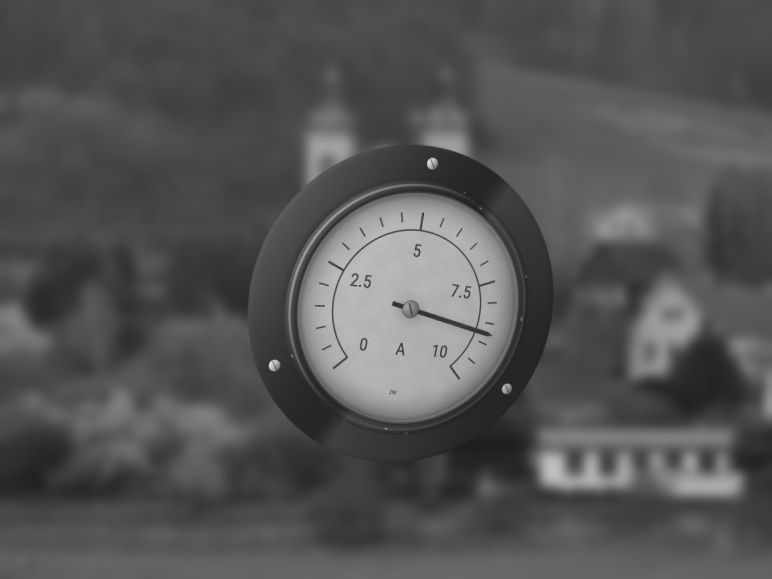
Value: 8.75
